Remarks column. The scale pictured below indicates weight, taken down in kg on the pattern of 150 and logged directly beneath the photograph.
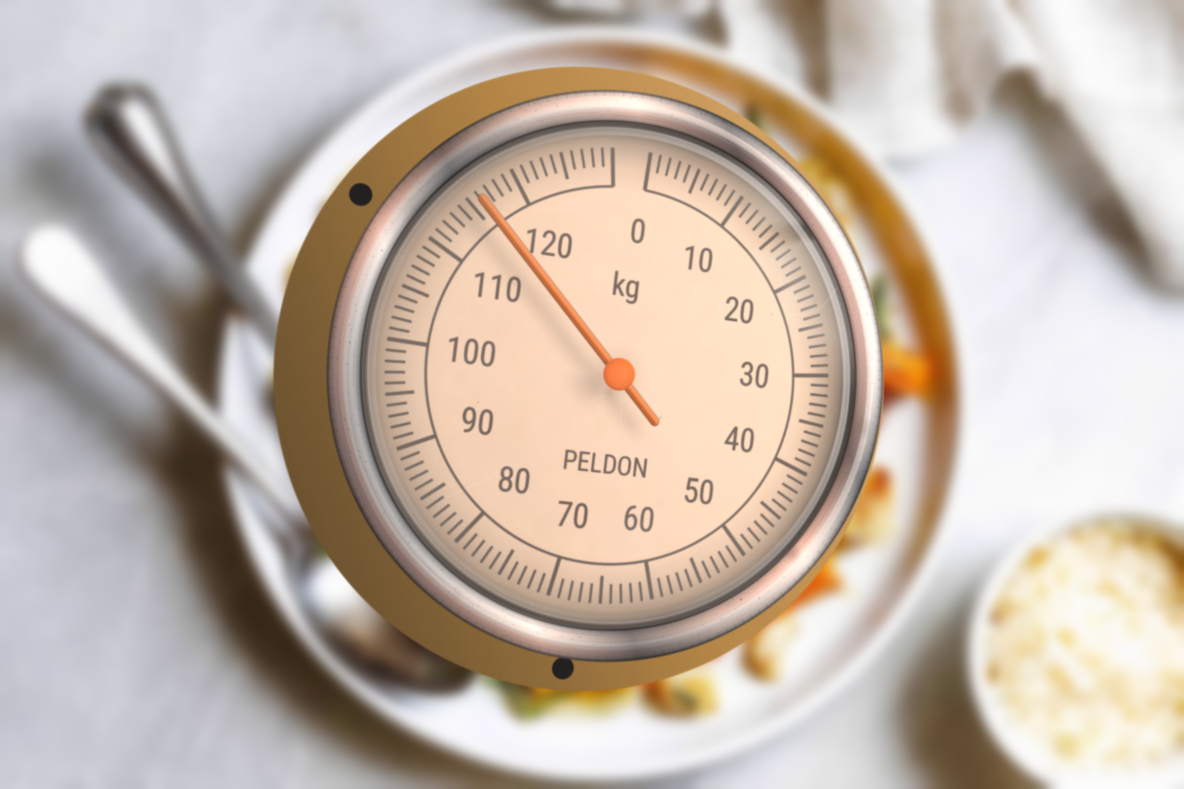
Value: 116
